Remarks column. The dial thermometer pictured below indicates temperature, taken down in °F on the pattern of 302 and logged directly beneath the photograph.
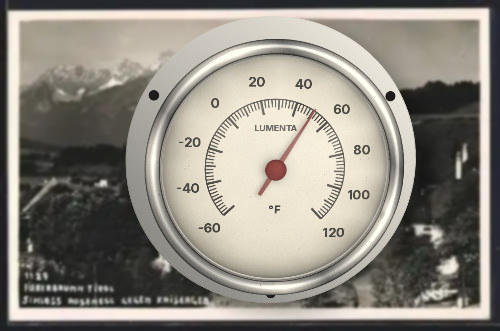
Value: 50
